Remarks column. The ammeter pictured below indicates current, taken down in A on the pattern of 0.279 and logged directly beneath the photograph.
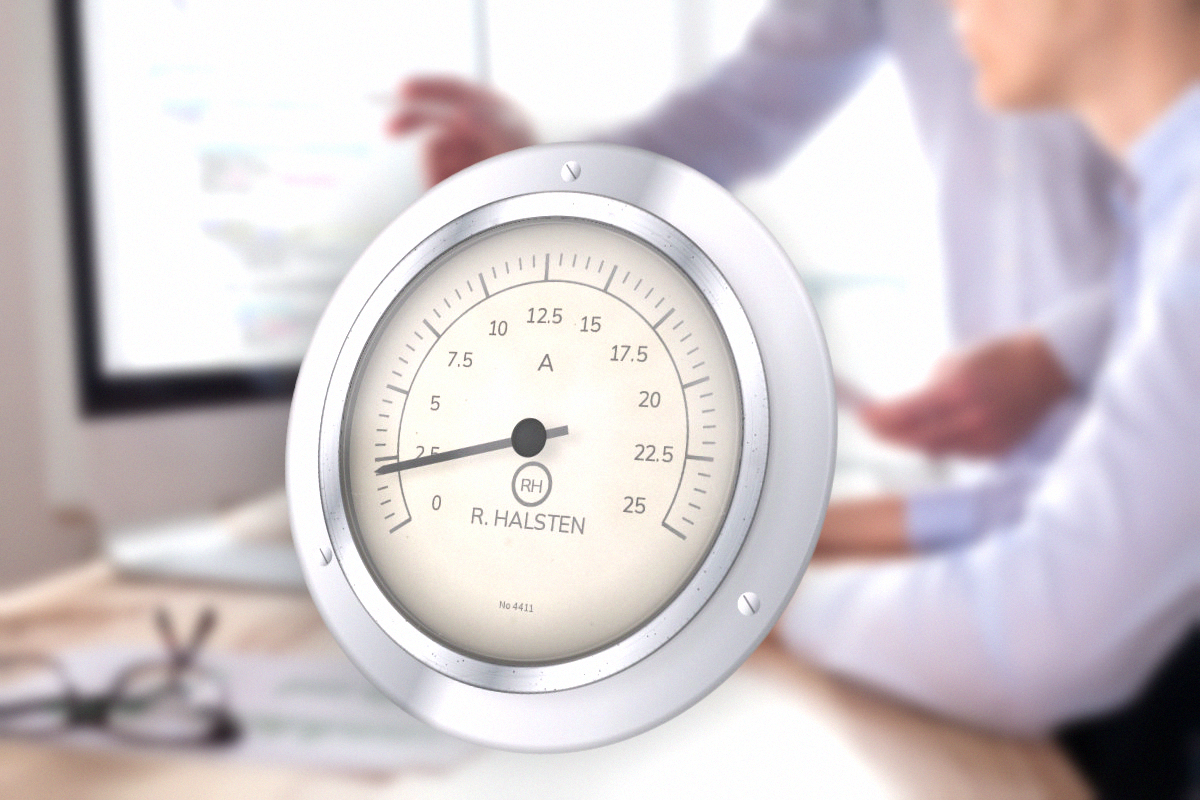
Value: 2
